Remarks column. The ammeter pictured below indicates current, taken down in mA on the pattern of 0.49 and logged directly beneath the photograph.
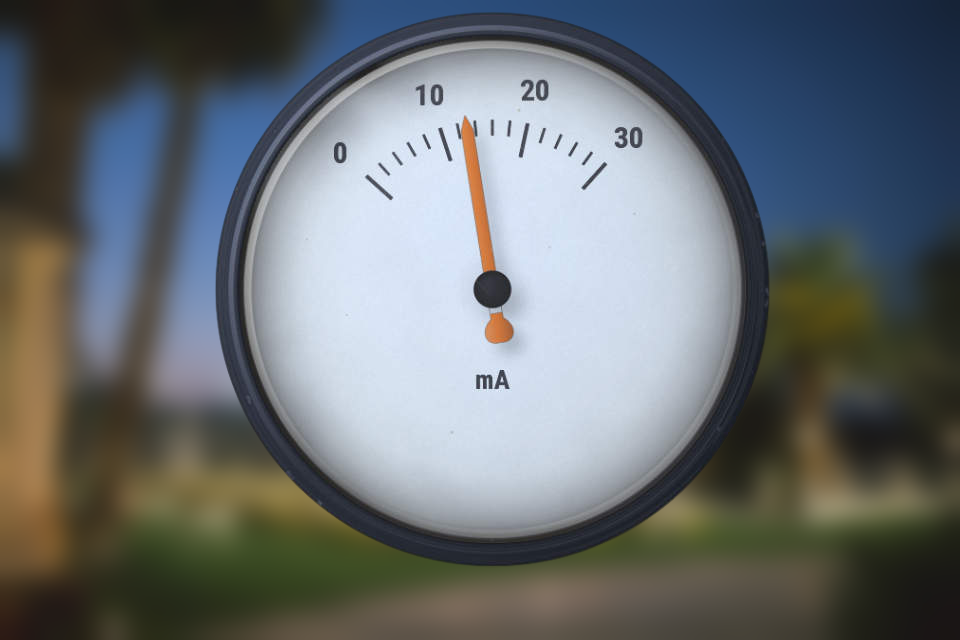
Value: 13
